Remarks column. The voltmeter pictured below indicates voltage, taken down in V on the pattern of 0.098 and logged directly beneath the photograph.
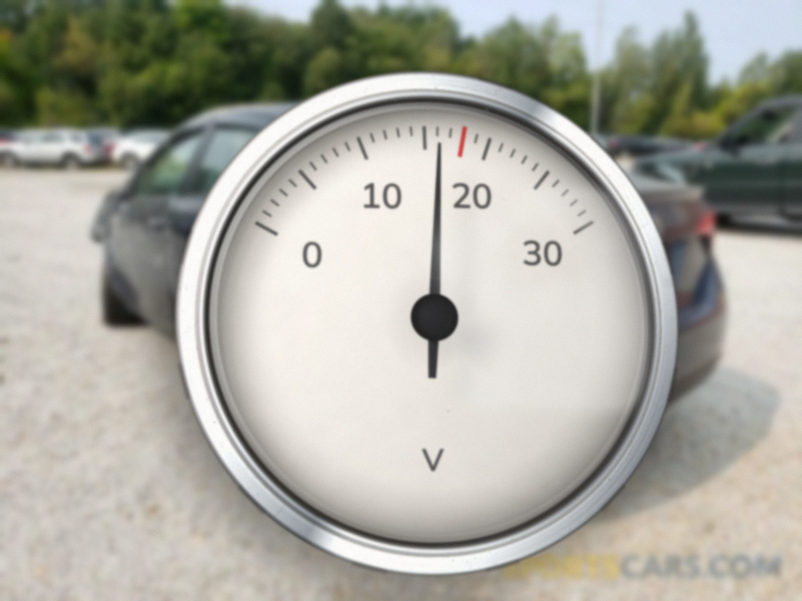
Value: 16
